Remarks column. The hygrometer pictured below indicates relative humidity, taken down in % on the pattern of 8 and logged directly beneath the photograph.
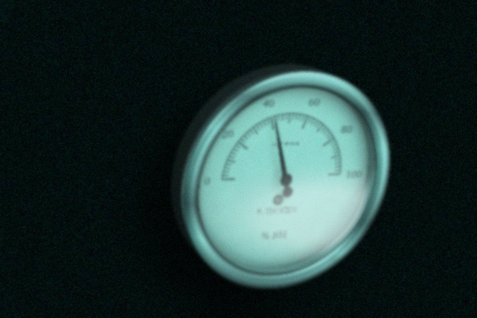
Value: 40
